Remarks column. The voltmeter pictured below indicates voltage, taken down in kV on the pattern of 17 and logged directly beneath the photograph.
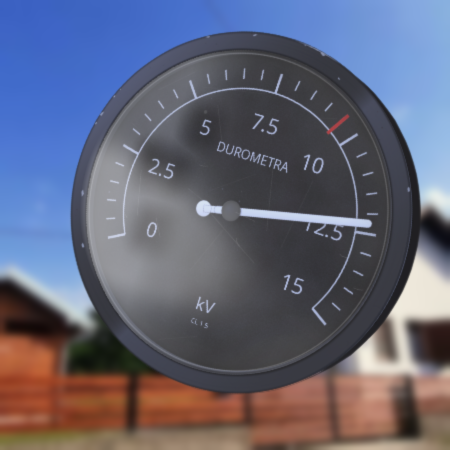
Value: 12.25
